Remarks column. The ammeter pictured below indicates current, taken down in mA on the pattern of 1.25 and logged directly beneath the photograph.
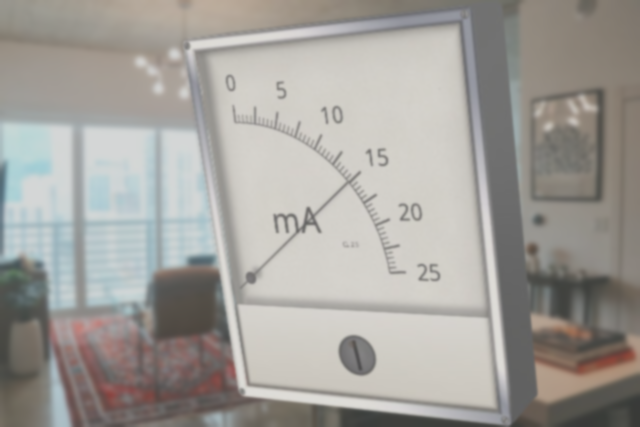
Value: 15
